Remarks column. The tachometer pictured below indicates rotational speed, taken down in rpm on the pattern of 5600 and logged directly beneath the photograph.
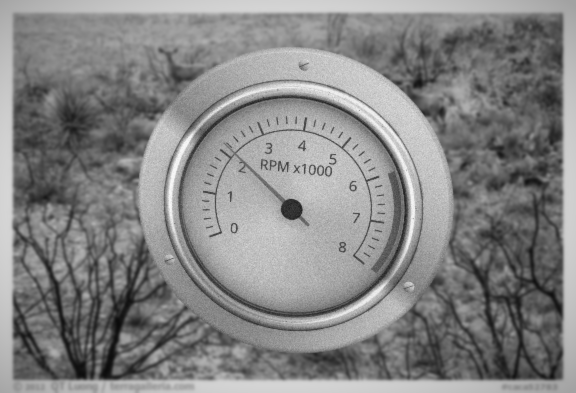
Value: 2200
